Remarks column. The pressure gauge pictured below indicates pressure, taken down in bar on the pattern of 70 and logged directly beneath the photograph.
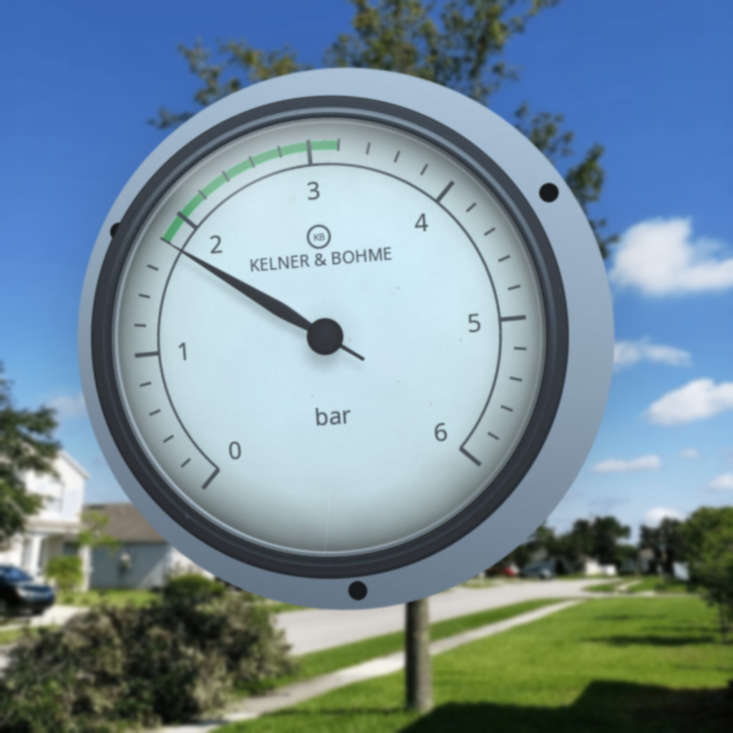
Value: 1.8
